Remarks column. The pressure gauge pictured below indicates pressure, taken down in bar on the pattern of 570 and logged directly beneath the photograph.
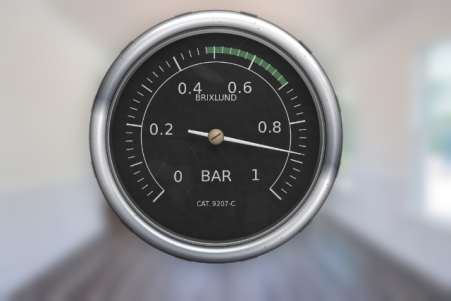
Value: 0.88
